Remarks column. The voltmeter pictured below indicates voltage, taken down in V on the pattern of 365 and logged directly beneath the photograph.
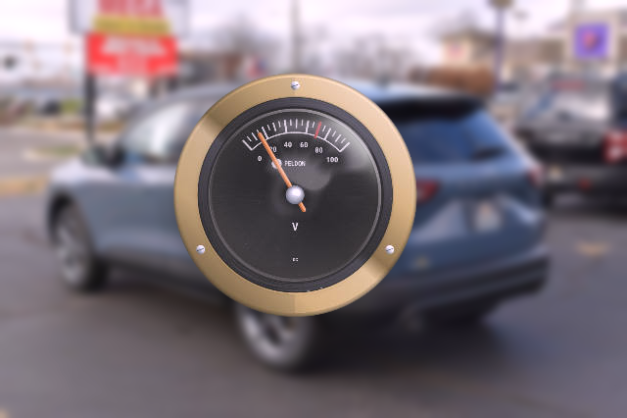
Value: 15
